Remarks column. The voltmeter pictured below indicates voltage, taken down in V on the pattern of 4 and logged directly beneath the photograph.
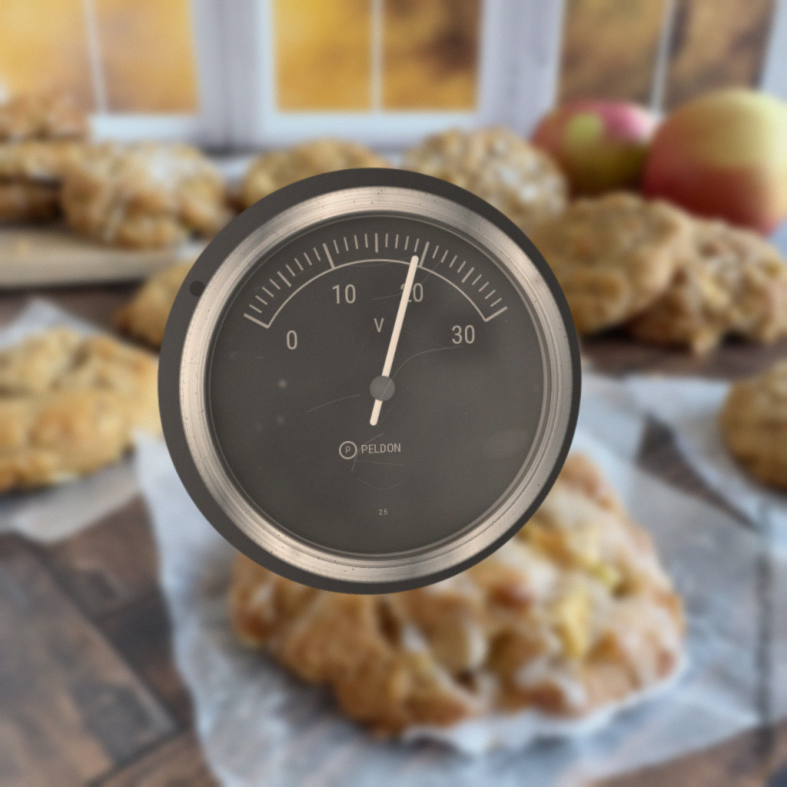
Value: 19
